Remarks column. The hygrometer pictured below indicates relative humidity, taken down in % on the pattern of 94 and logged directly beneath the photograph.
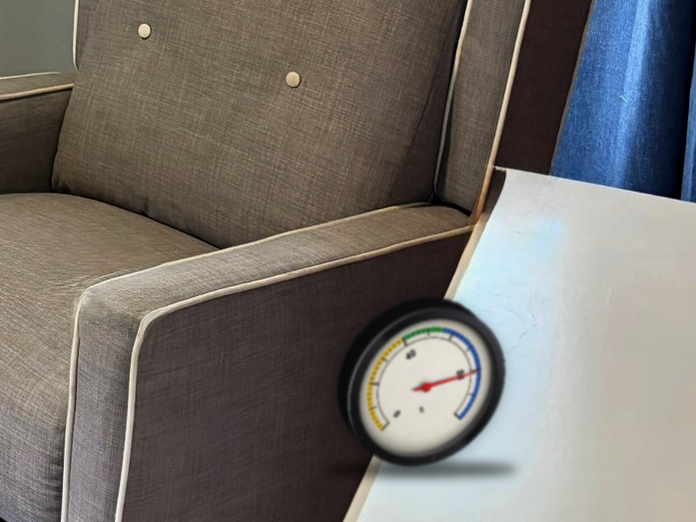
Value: 80
